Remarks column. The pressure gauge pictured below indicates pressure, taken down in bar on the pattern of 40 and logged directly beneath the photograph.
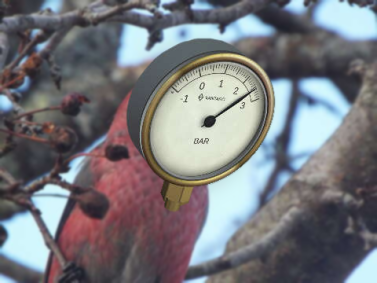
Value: 2.5
